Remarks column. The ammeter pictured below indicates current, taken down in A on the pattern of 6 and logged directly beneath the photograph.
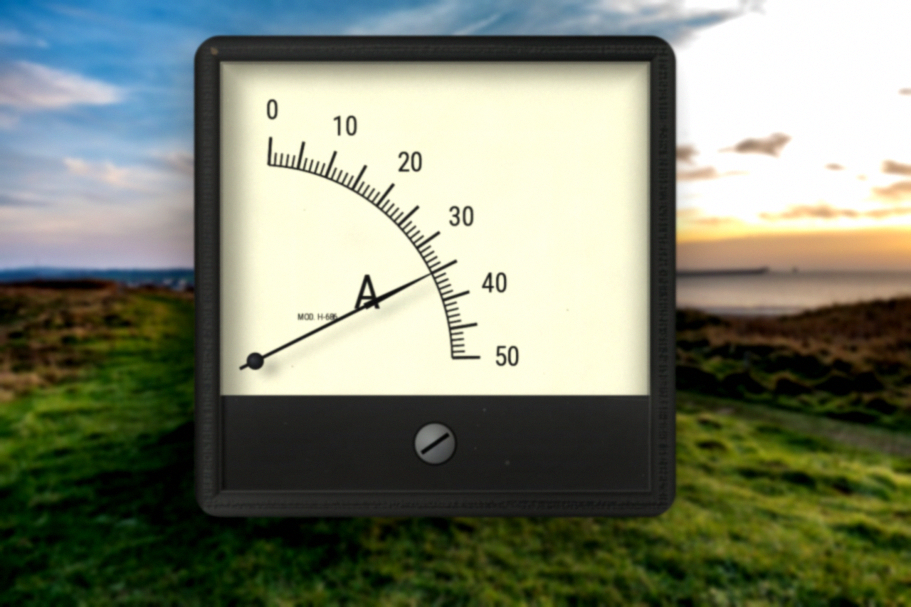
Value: 35
